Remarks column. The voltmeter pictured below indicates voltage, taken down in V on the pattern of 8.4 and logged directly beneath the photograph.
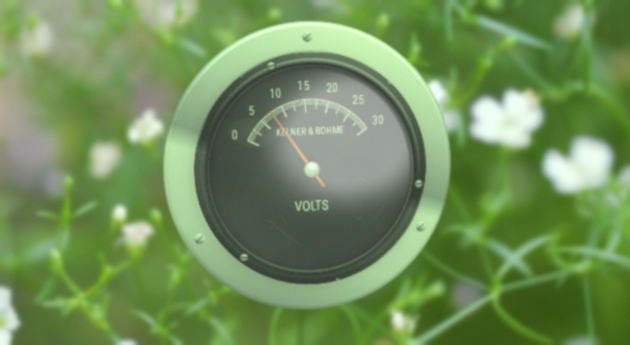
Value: 7.5
